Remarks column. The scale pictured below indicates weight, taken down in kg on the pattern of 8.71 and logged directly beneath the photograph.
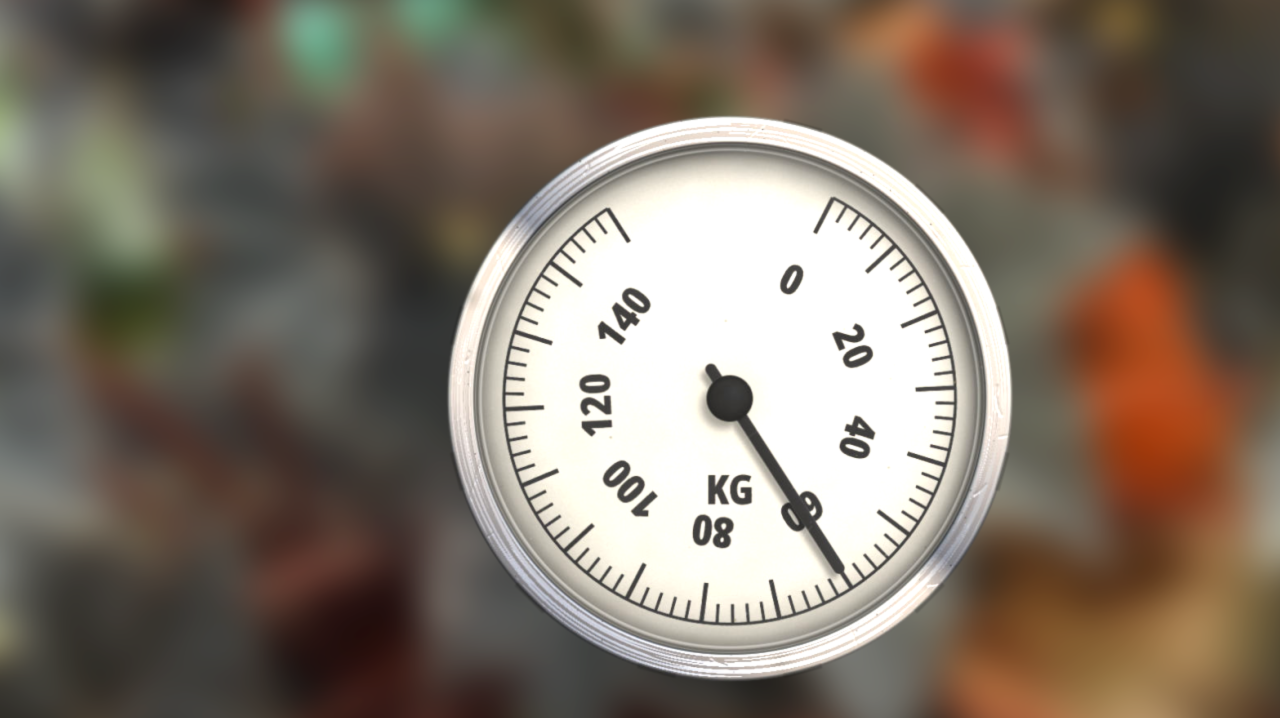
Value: 60
